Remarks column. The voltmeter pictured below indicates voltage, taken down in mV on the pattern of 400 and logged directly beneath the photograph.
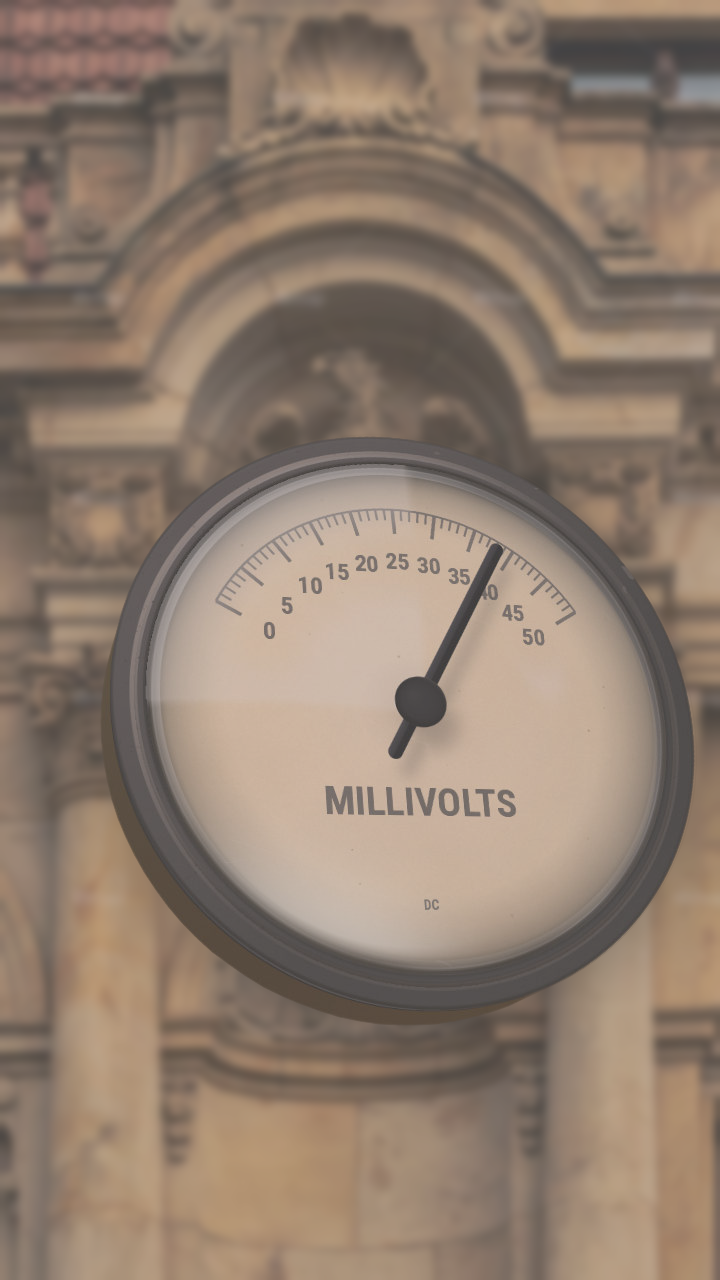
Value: 38
